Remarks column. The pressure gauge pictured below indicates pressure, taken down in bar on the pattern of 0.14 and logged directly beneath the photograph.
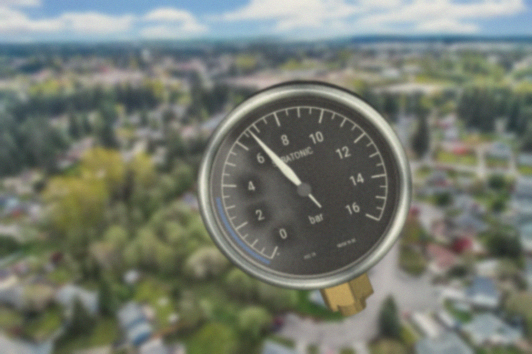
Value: 6.75
